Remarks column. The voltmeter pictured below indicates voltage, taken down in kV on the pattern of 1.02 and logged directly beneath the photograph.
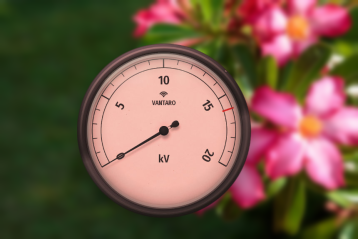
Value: 0
